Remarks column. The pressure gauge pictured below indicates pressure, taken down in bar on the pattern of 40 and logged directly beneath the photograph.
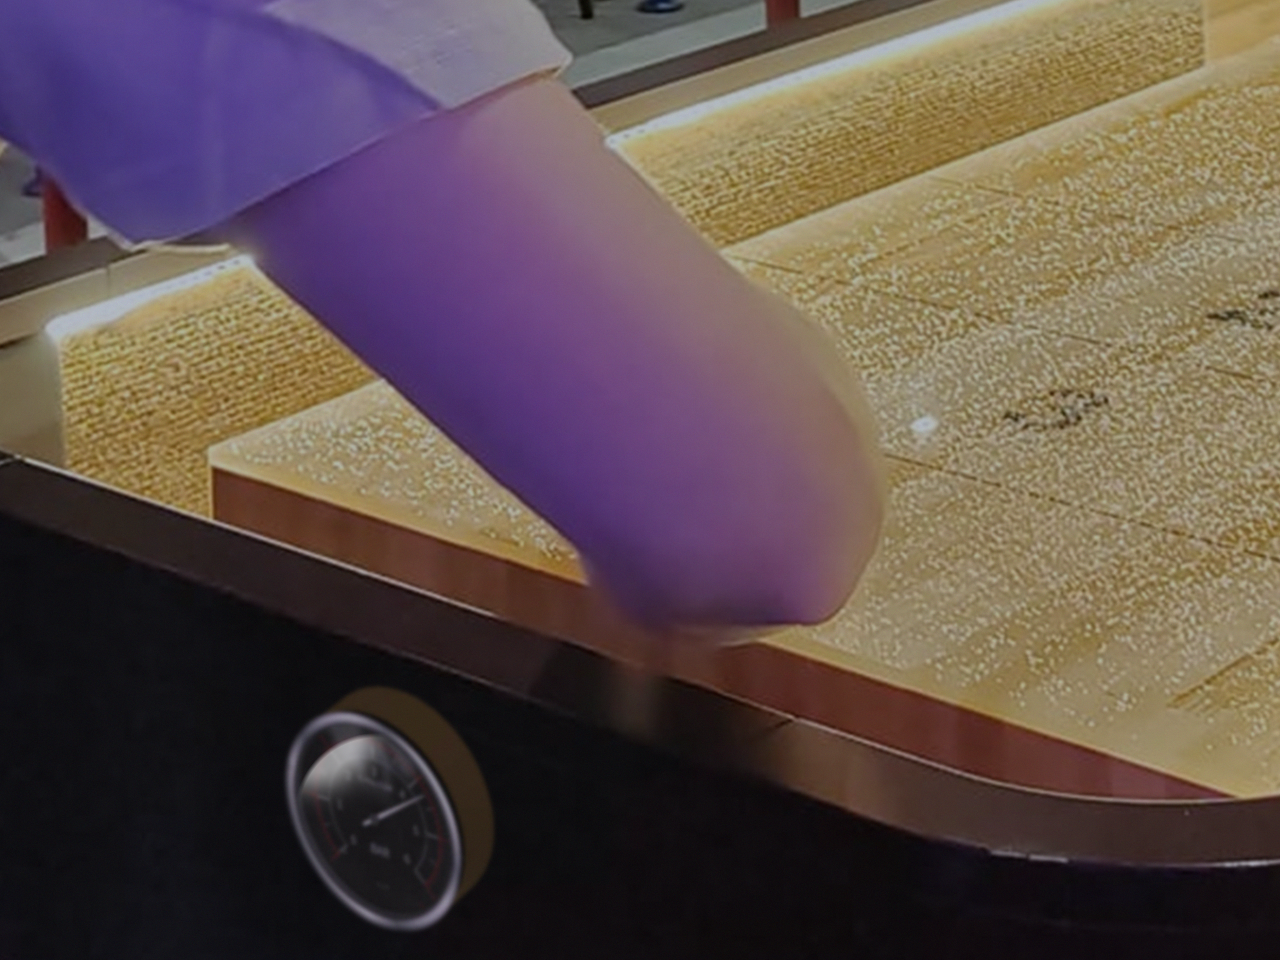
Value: 4.25
